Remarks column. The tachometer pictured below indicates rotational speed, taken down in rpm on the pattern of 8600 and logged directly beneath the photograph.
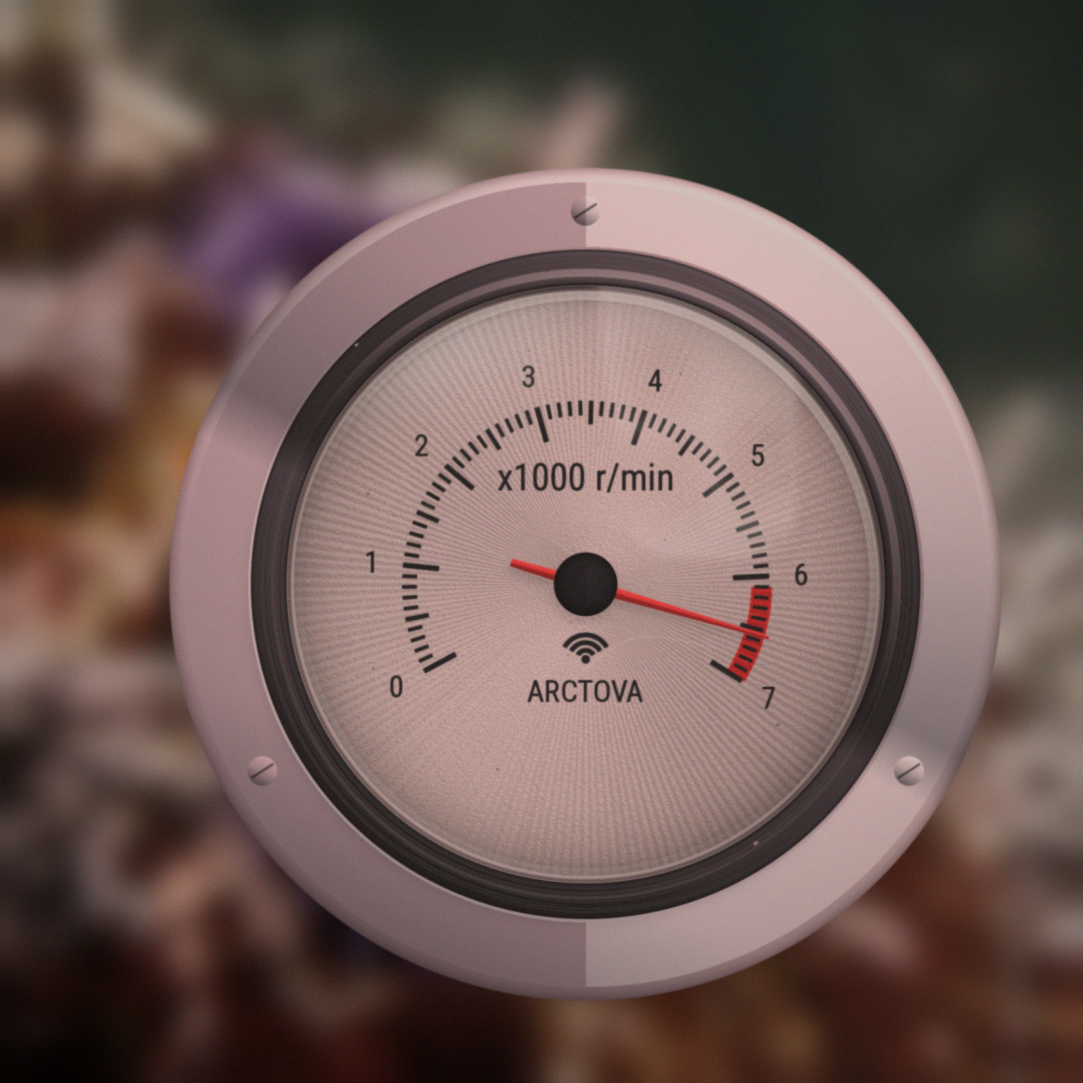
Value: 6550
